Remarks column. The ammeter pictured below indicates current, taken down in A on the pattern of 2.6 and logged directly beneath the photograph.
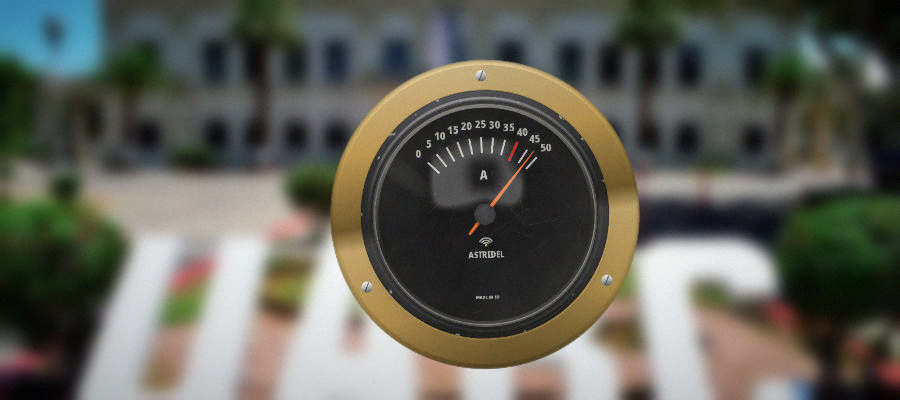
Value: 47.5
